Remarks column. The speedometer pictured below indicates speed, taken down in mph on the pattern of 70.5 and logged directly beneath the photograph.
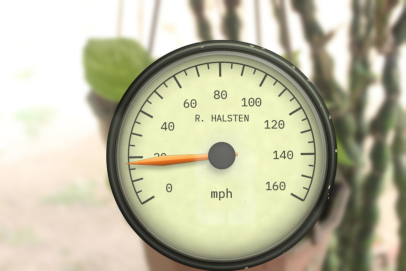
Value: 17.5
